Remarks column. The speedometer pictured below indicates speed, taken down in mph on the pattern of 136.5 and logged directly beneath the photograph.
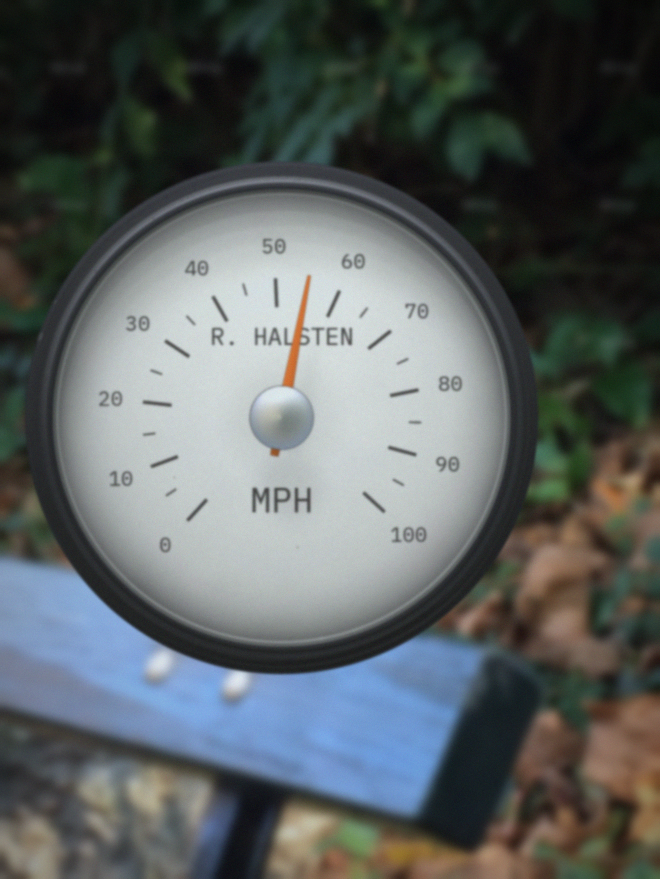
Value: 55
